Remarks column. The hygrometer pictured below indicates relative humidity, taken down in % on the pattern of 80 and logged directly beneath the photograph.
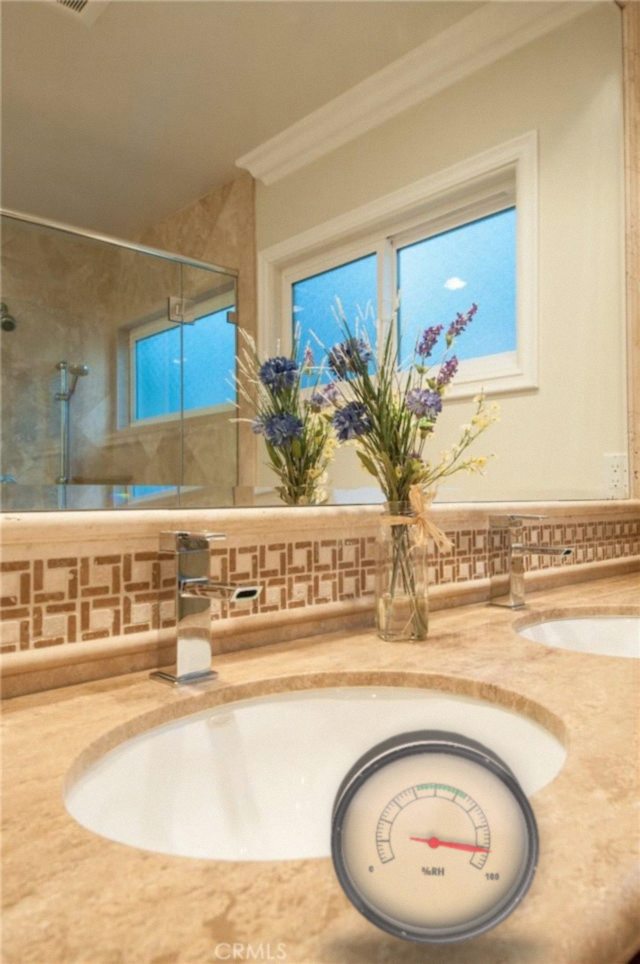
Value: 90
